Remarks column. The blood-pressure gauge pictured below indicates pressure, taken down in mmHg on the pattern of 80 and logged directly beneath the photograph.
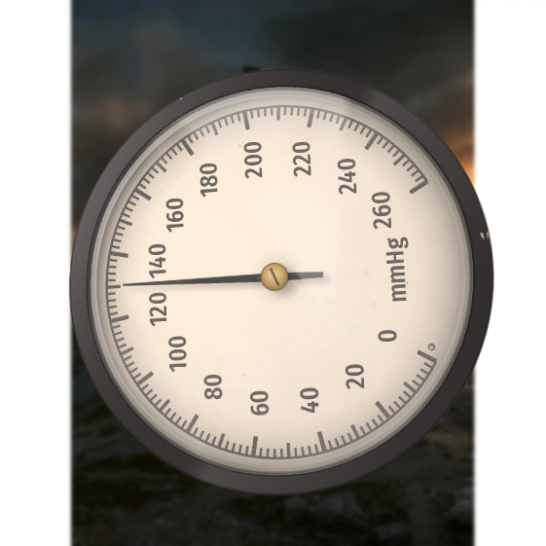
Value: 130
